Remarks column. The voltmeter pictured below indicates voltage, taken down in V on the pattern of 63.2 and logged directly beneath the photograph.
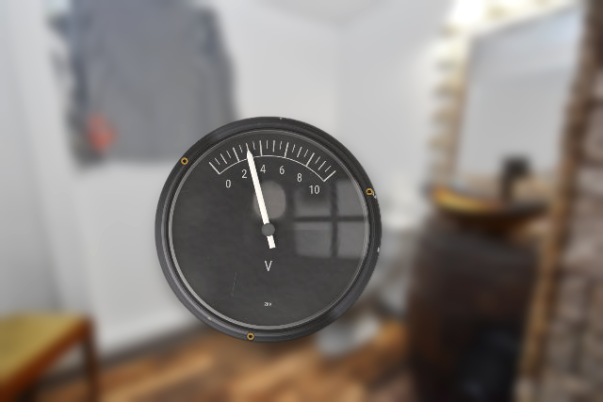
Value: 3
